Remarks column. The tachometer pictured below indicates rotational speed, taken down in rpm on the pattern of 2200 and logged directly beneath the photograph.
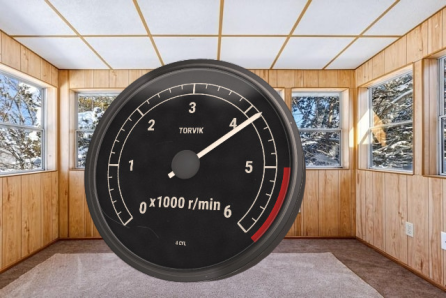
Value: 4200
